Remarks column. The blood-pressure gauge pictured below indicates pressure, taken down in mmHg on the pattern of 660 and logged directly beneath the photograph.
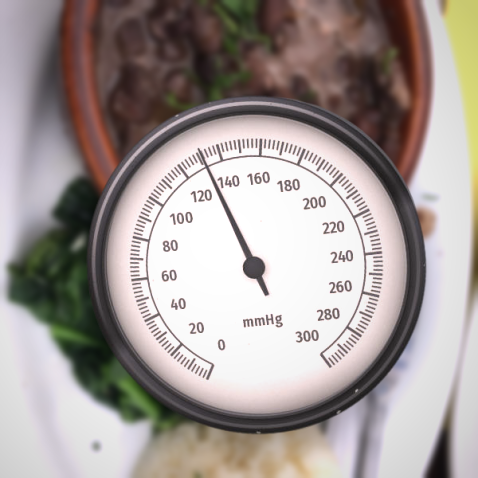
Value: 132
